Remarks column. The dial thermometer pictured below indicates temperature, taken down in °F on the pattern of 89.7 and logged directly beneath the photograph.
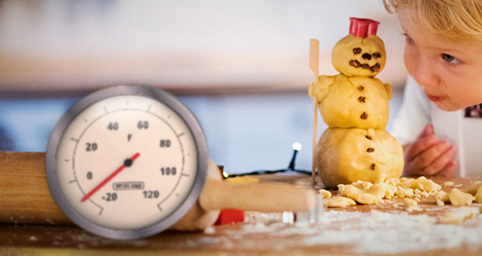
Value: -10
